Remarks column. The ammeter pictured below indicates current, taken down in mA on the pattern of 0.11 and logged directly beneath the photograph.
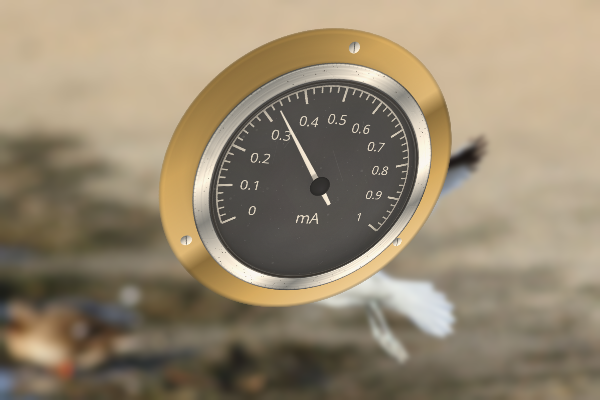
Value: 0.33
